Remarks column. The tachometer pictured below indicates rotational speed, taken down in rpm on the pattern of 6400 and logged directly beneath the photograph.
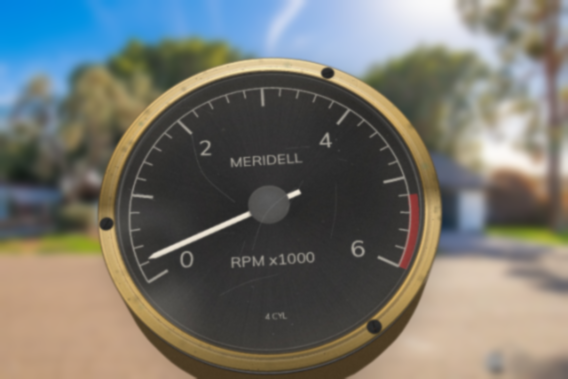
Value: 200
